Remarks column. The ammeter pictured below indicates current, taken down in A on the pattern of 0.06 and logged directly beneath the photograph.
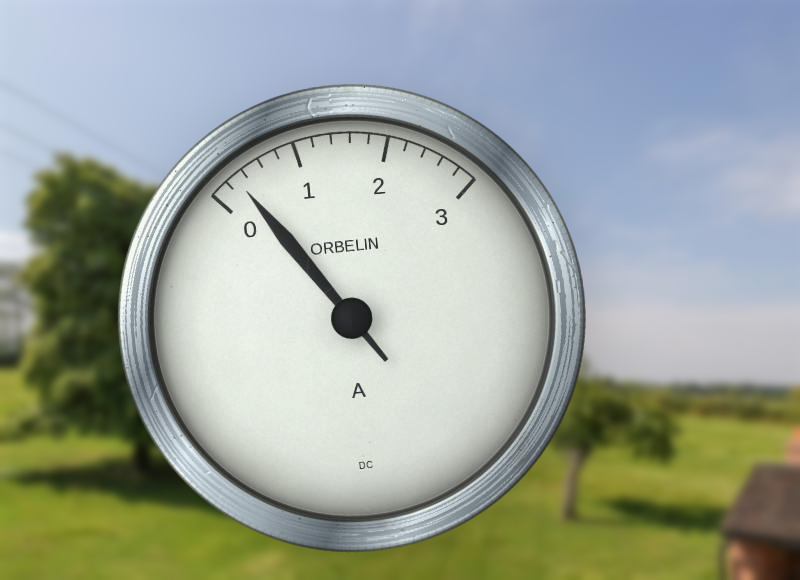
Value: 0.3
